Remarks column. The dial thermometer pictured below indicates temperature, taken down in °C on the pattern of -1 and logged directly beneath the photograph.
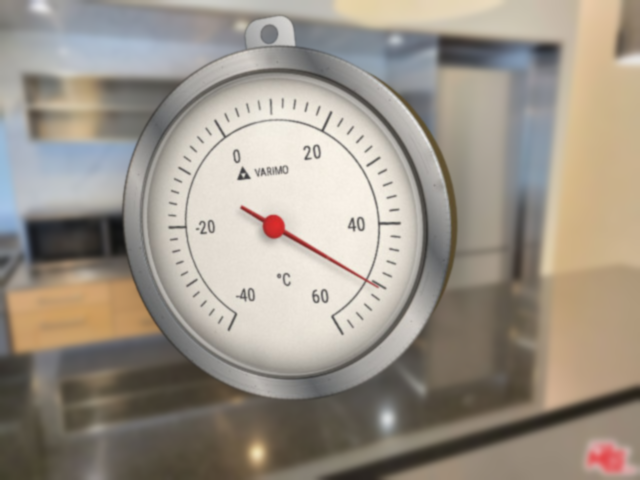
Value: 50
